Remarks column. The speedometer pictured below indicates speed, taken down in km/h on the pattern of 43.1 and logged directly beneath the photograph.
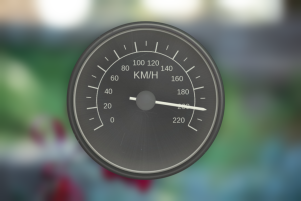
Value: 200
